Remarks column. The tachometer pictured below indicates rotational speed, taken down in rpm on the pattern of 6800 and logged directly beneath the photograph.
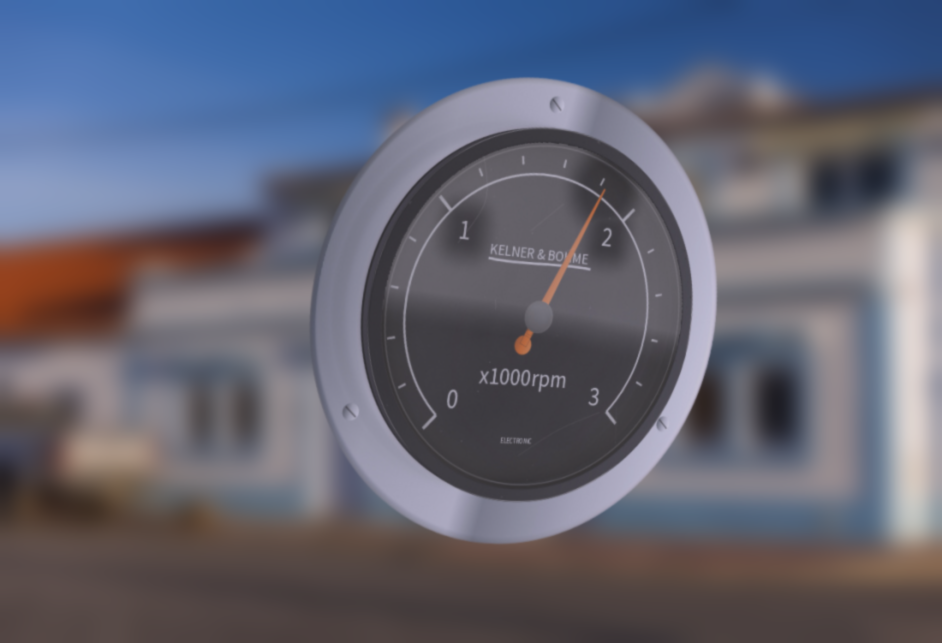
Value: 1800
